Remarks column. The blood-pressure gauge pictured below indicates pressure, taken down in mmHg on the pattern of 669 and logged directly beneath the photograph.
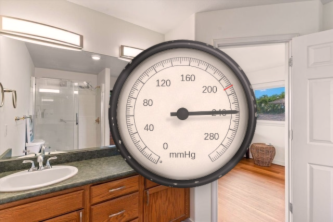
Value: 240
